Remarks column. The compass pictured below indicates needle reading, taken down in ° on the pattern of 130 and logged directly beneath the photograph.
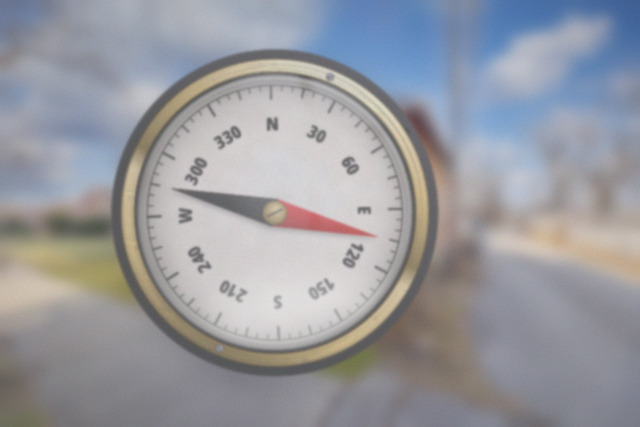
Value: 105
